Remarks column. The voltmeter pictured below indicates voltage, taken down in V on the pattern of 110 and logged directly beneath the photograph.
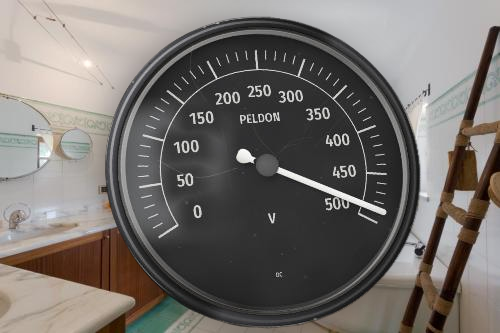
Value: 490
